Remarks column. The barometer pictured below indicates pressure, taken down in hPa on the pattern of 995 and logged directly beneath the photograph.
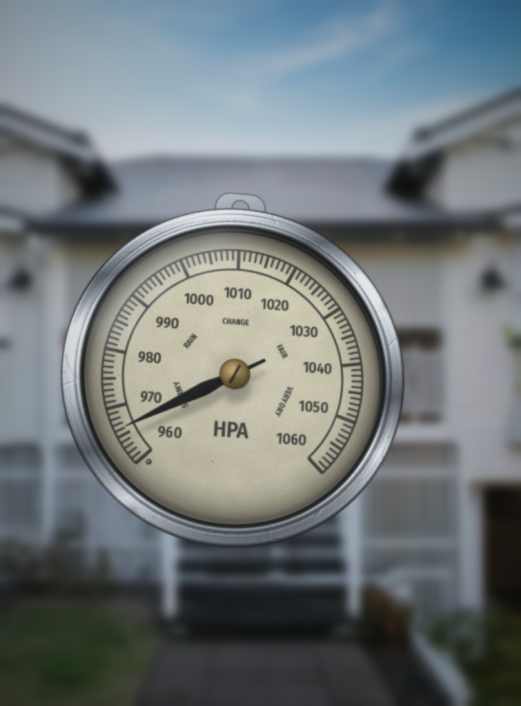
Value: 966
